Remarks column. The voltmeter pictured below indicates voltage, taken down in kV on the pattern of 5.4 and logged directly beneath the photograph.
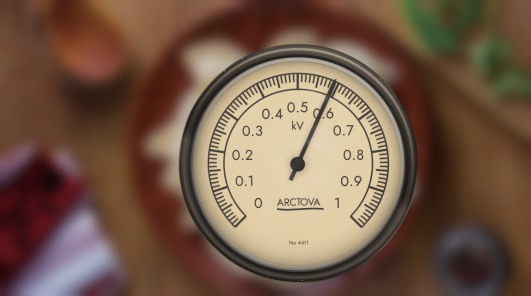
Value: 0.59
